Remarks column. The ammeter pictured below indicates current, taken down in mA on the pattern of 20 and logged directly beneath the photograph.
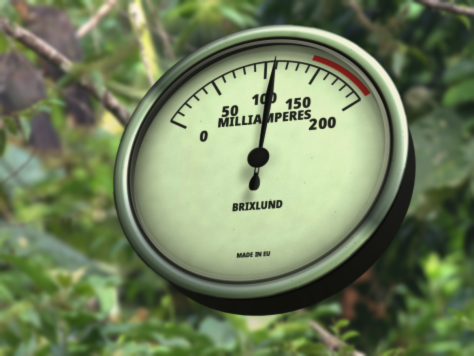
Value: 110
